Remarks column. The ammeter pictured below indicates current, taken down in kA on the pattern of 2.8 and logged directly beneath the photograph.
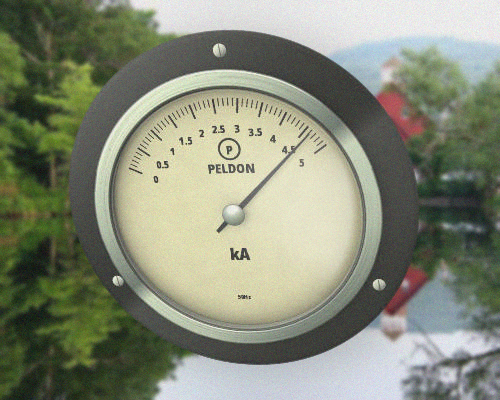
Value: 4.6
